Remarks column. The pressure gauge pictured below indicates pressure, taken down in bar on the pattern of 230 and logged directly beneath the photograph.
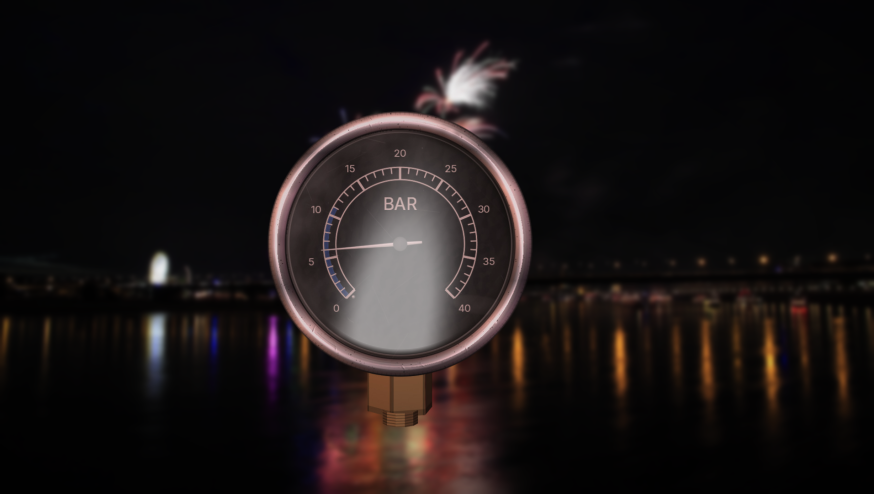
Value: 6
